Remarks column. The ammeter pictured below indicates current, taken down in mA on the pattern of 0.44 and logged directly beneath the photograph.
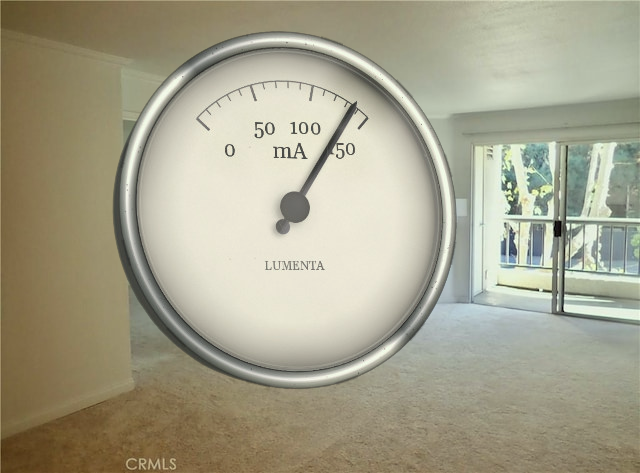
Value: 135
